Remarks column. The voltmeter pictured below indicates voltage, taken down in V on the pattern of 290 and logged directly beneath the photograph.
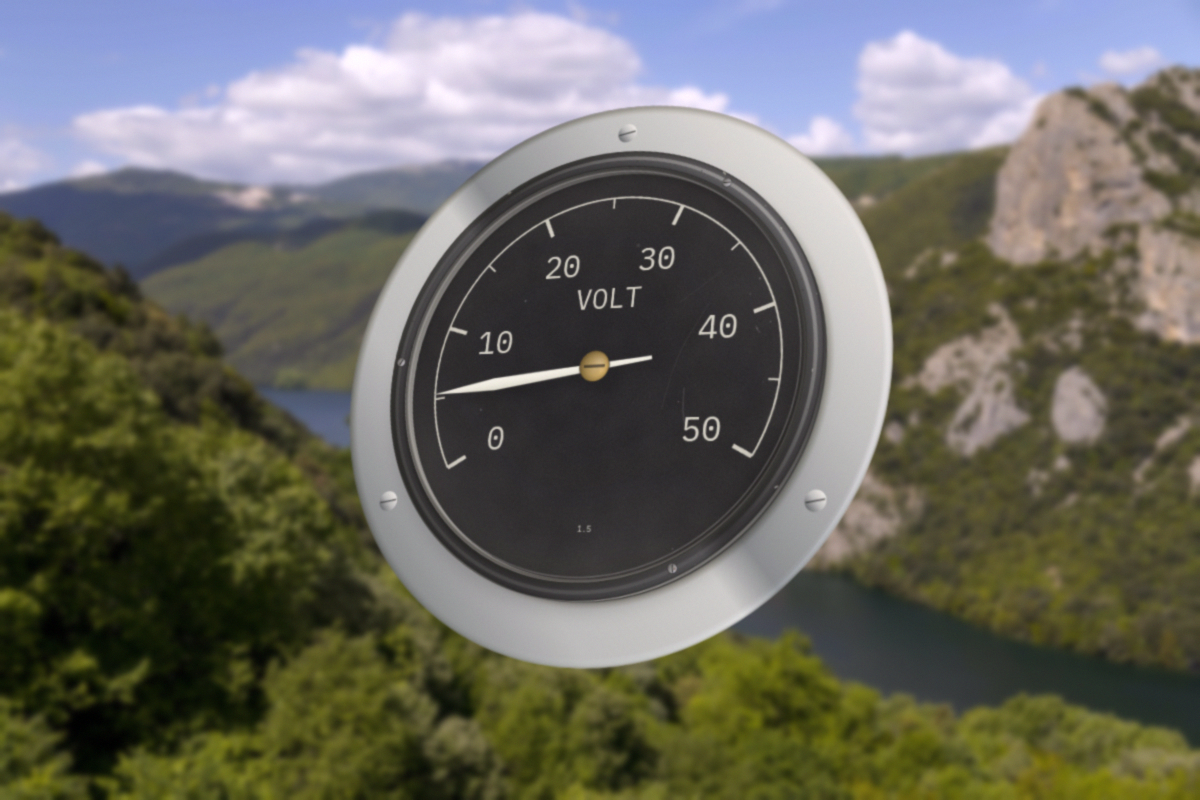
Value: 5
